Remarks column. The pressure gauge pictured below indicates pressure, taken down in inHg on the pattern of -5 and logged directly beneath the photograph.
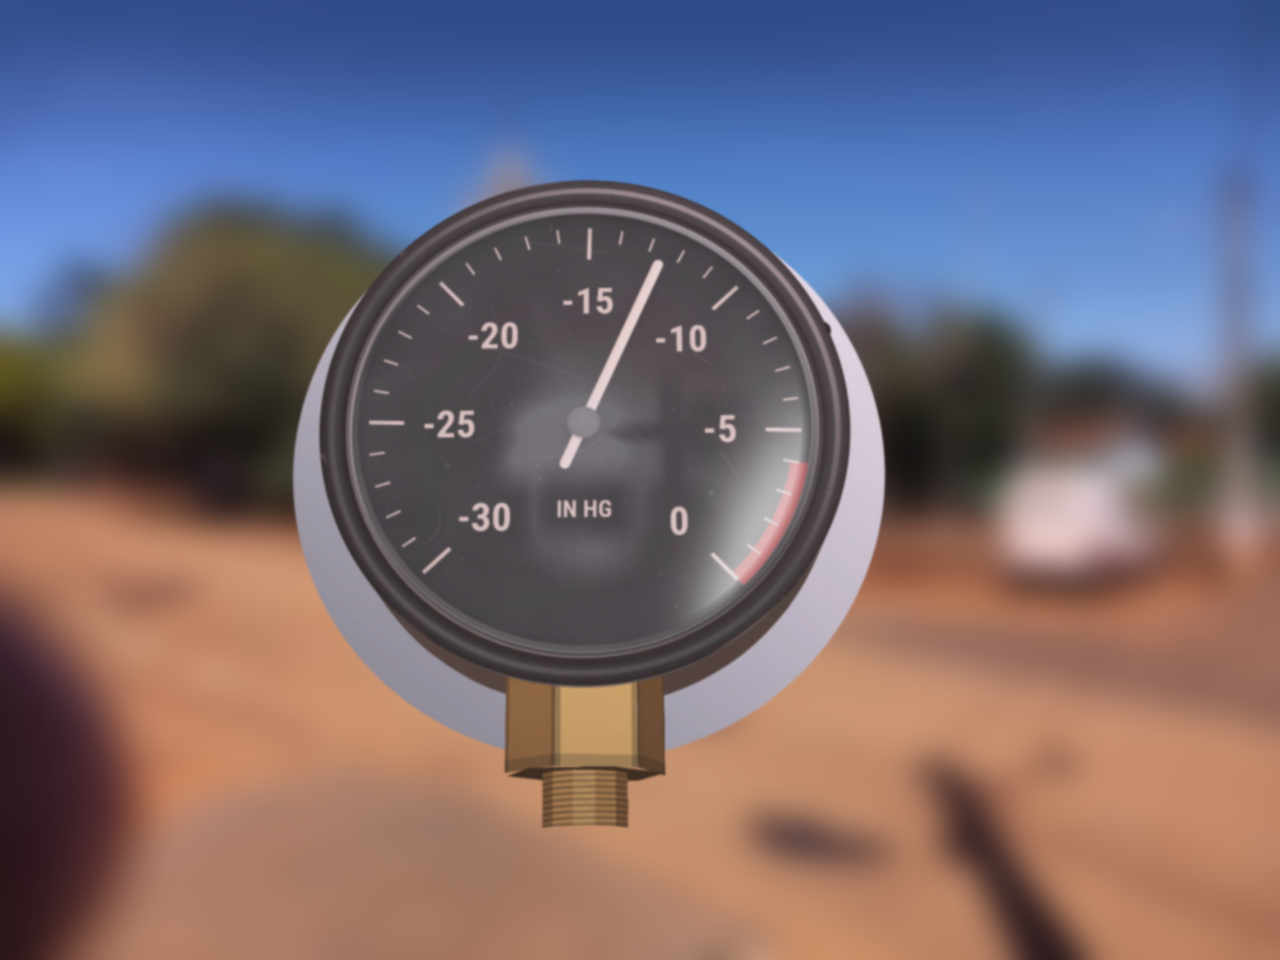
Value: -12.5
